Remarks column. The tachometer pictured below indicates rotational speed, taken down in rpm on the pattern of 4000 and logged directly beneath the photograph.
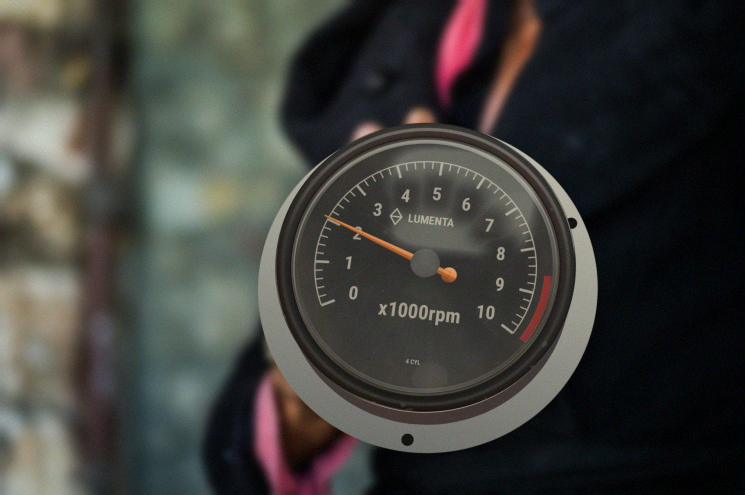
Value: 2000
